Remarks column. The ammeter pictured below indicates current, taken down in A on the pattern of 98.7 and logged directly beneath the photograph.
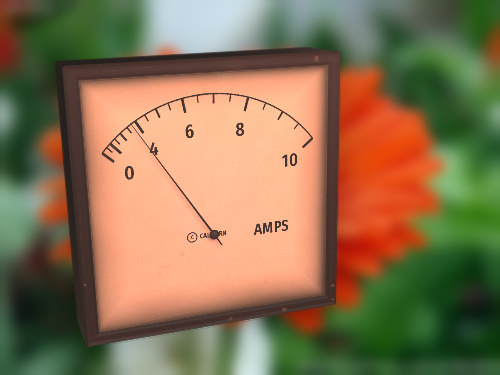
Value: 3.75
